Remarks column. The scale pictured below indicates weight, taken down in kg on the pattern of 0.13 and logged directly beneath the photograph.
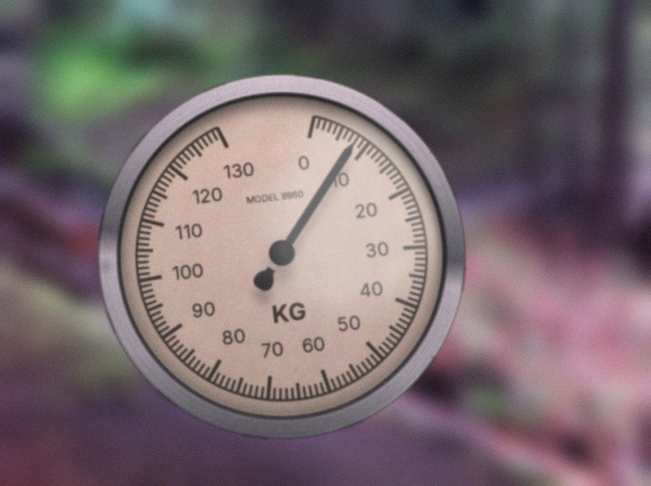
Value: 8
